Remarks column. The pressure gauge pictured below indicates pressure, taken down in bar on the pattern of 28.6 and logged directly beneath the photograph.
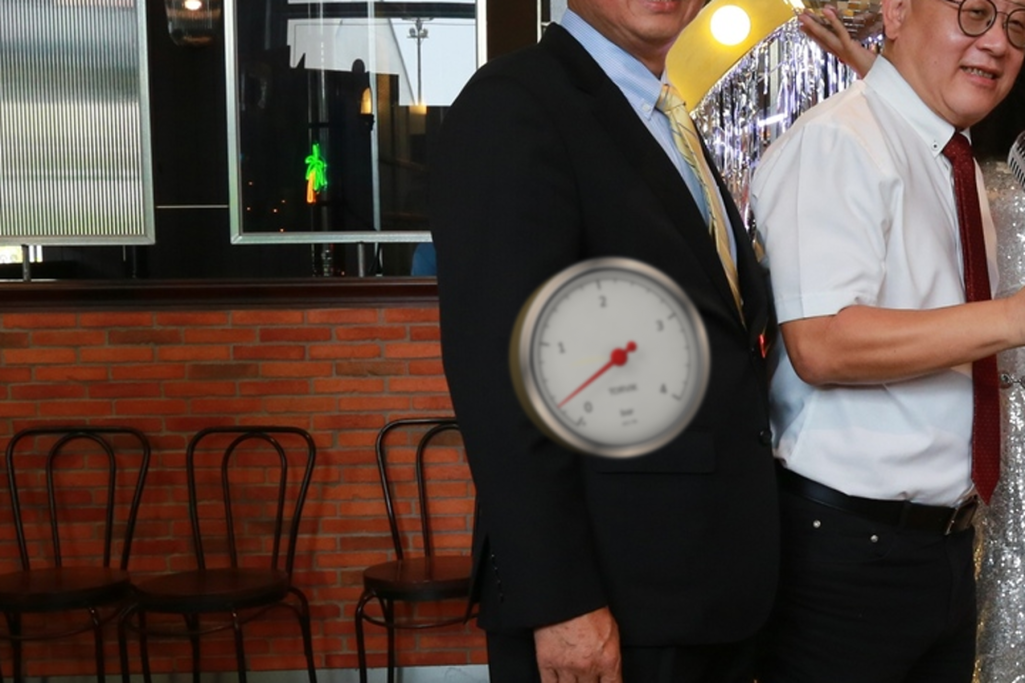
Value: 0.3
